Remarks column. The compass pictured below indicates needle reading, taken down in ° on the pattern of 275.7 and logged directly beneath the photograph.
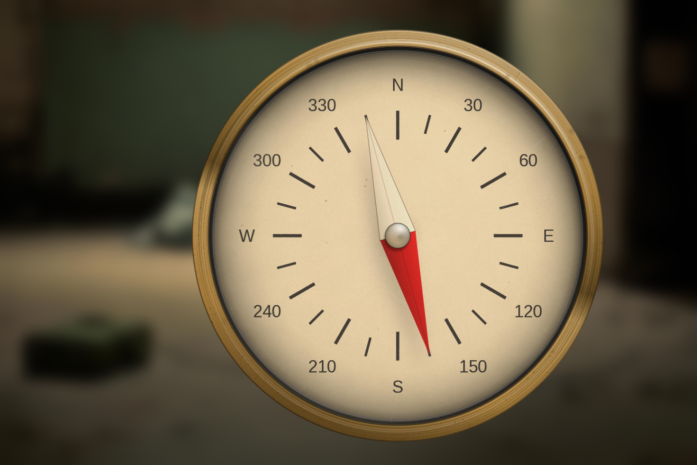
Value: 165
